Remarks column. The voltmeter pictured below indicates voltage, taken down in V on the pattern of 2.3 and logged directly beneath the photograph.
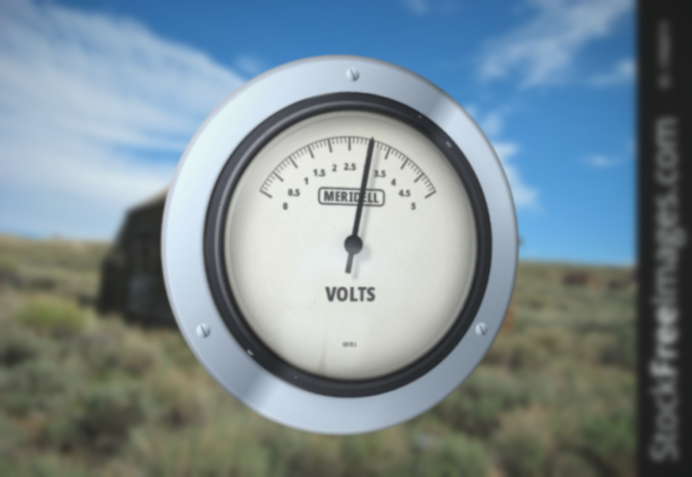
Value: 3
